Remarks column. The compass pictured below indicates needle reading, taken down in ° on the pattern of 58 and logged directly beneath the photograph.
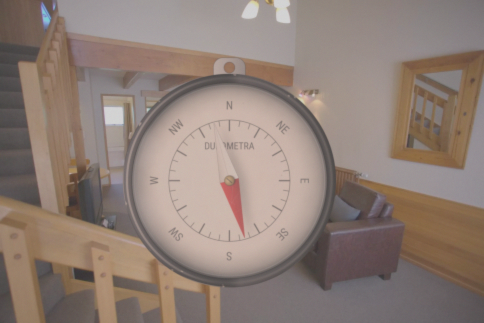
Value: 165
